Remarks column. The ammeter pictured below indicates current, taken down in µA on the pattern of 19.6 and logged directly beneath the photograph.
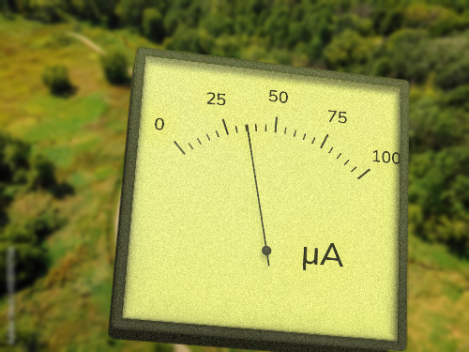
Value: 35
